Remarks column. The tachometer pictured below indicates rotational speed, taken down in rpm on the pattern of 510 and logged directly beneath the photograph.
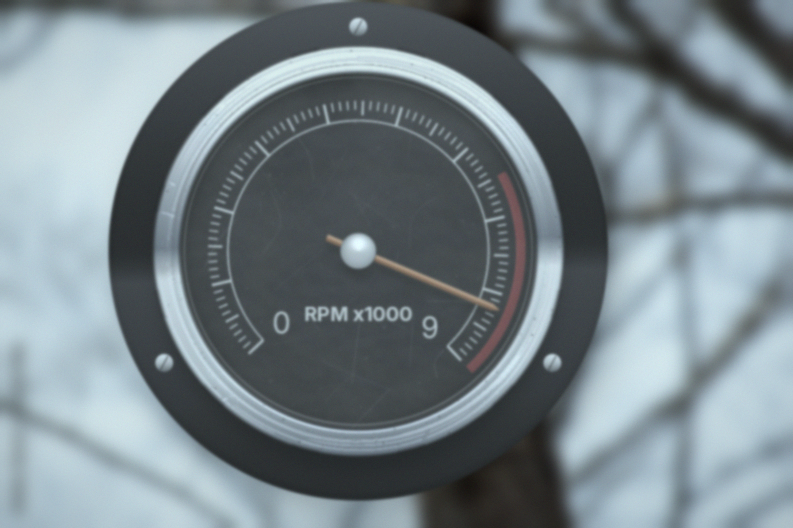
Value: 8200
